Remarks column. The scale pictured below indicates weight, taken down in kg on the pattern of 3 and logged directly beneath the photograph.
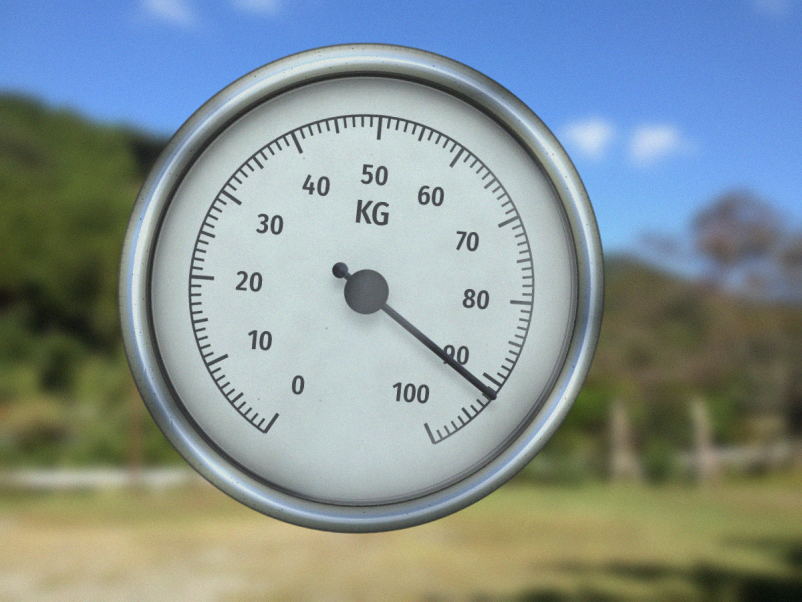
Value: 91.5
